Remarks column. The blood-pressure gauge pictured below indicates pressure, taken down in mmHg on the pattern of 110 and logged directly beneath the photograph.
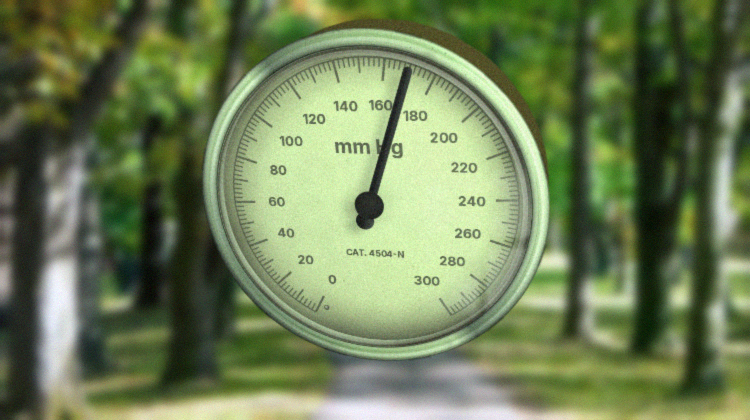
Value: 170
